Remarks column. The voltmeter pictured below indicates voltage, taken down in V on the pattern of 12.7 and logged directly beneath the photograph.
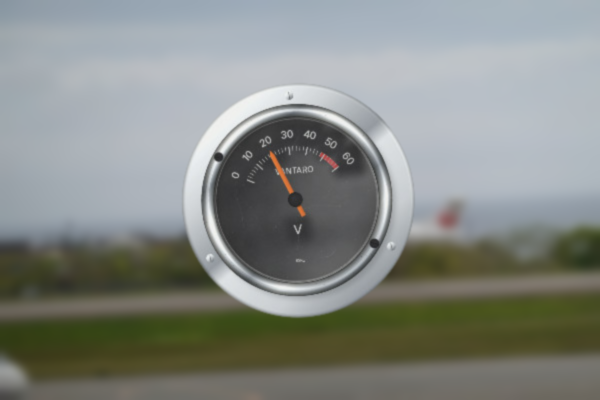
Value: 20
